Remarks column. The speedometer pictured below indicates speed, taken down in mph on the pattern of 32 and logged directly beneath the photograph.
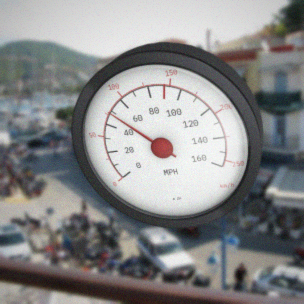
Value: 50
